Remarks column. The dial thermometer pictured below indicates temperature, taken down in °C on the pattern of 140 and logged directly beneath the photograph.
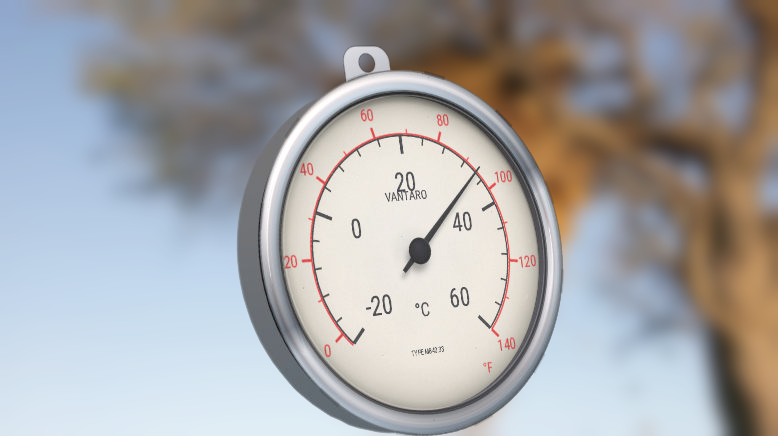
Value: 34
